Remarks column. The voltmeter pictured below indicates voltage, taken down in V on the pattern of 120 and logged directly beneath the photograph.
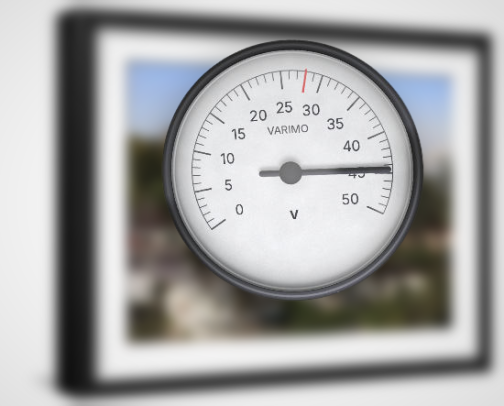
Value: 44.5
